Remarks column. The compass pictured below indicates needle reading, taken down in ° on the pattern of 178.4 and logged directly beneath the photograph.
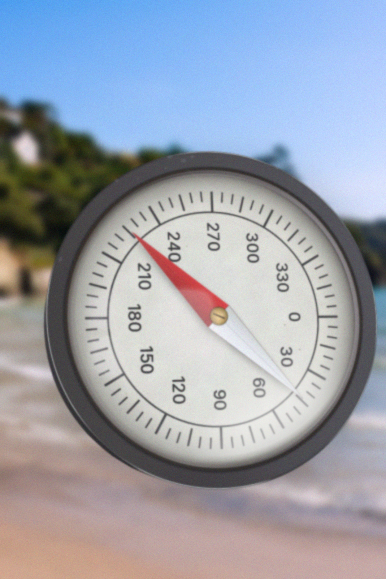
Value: 225
